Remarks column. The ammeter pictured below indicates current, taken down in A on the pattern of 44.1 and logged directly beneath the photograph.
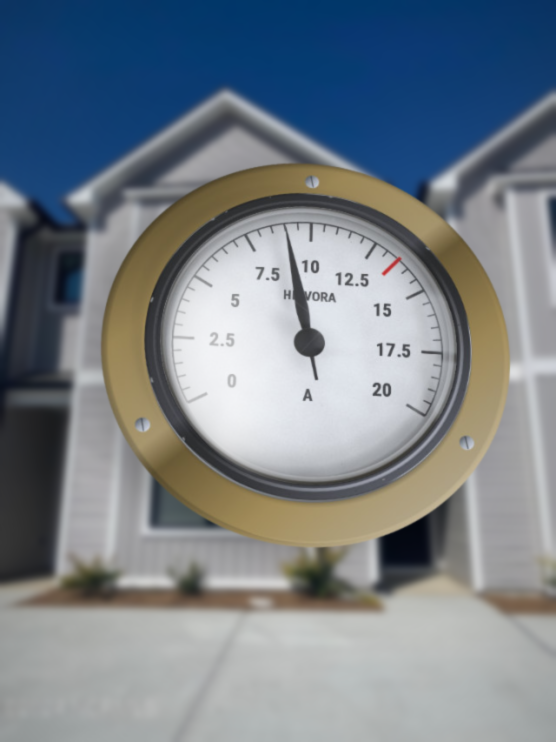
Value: 9
